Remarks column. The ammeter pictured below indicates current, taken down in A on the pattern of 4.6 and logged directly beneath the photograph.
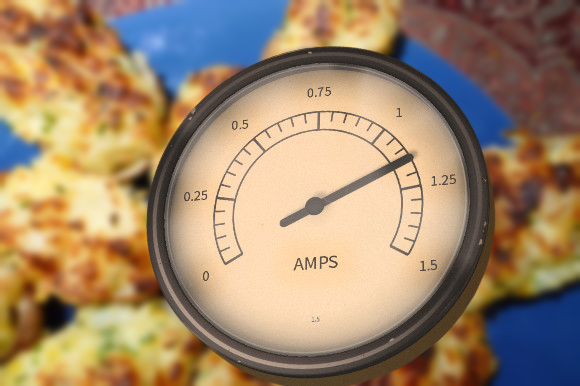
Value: 1.15
